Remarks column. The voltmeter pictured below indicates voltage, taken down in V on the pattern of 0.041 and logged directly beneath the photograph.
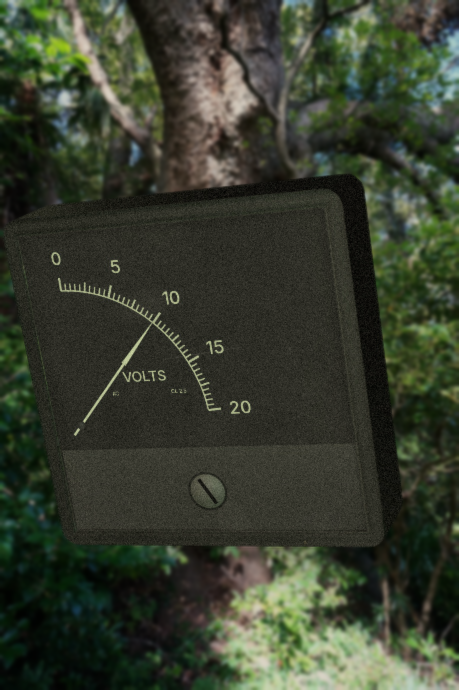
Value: 10
